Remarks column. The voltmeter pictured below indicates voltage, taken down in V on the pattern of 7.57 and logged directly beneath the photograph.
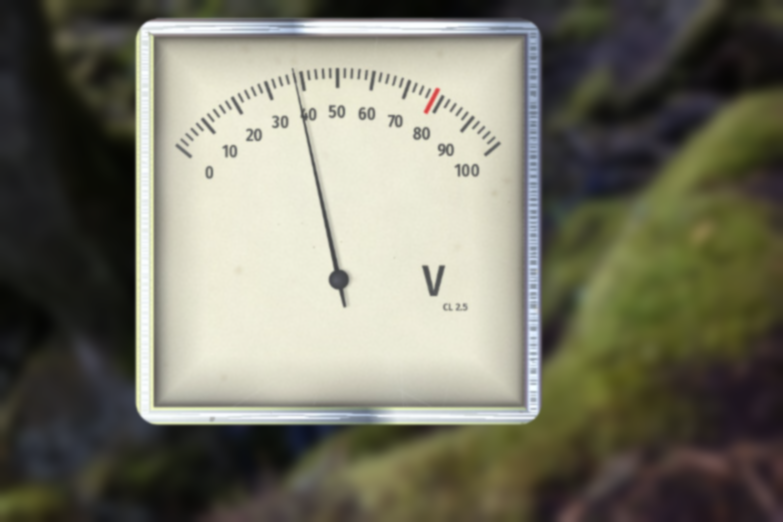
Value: 38
